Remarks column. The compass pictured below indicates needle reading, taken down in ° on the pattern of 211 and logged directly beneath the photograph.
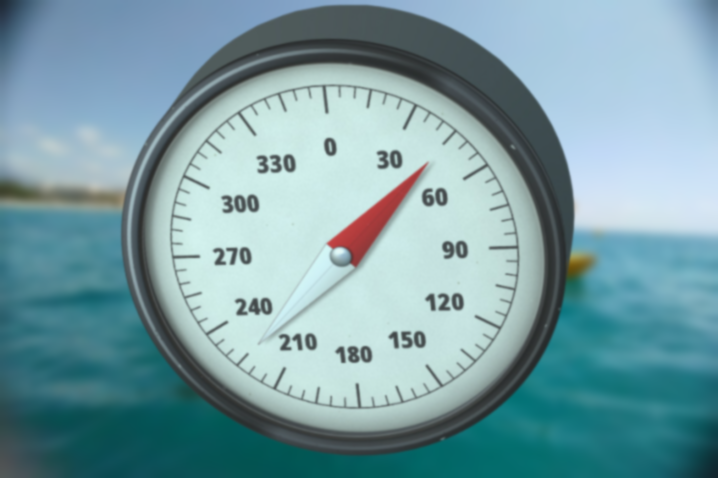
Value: 45
